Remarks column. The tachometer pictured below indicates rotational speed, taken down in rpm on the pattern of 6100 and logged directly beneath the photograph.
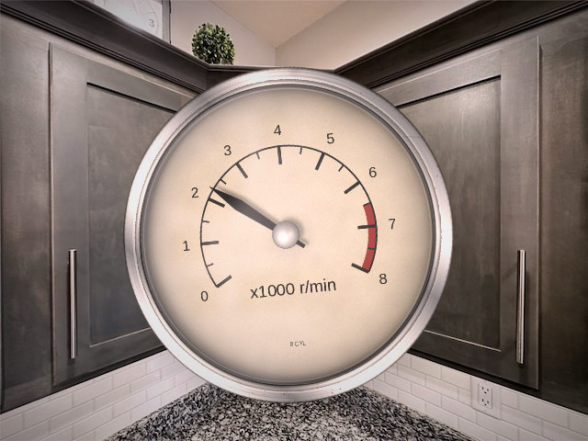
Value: 2250
